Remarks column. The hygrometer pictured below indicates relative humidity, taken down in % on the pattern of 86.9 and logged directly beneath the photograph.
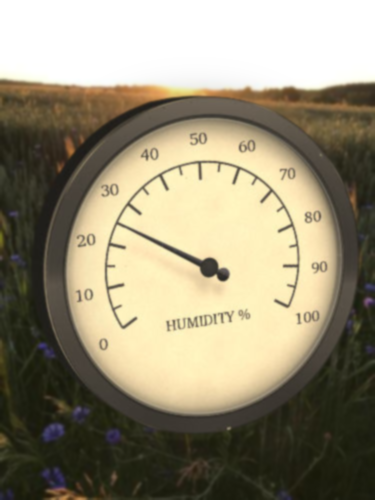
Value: 25
